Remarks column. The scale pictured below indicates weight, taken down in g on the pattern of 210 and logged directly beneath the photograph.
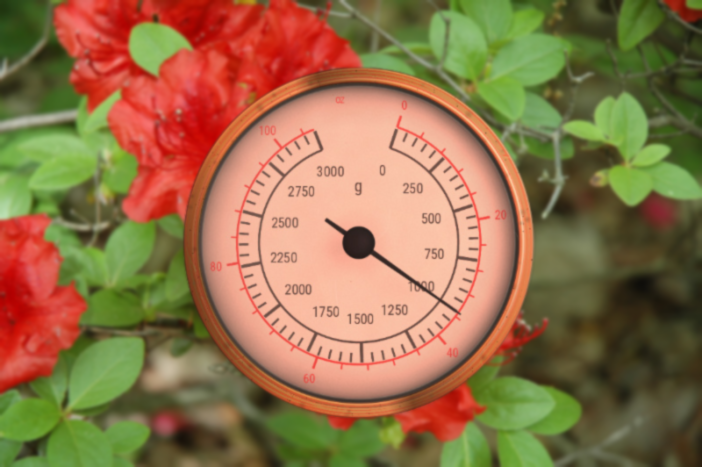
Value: 1000
